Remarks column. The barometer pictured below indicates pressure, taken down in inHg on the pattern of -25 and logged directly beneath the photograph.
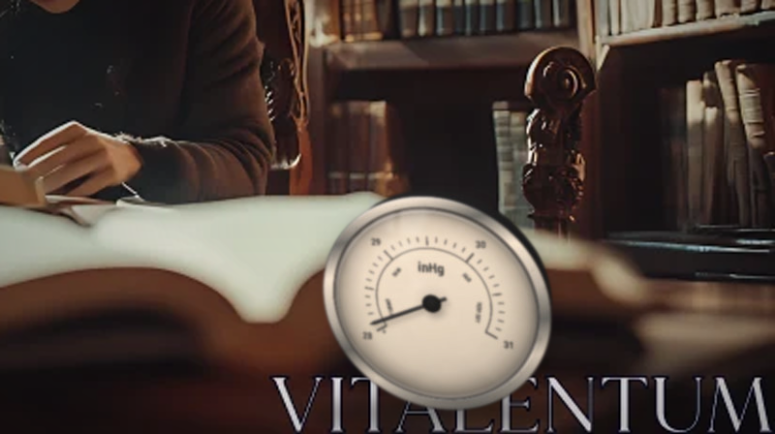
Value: 28.1
